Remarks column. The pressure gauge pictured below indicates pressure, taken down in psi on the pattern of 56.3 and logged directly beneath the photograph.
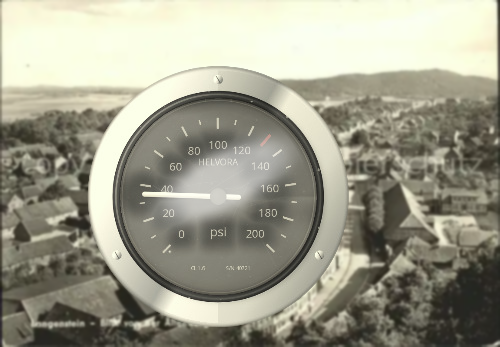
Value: 35
